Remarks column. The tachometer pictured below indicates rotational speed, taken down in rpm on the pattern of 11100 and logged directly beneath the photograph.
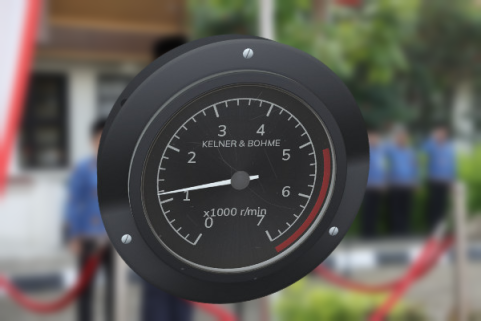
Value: 1200
